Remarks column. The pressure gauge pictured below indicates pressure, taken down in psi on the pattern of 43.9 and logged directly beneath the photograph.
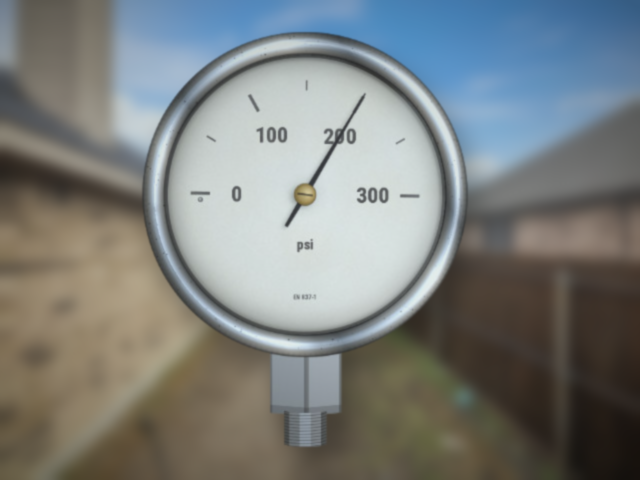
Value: 200
